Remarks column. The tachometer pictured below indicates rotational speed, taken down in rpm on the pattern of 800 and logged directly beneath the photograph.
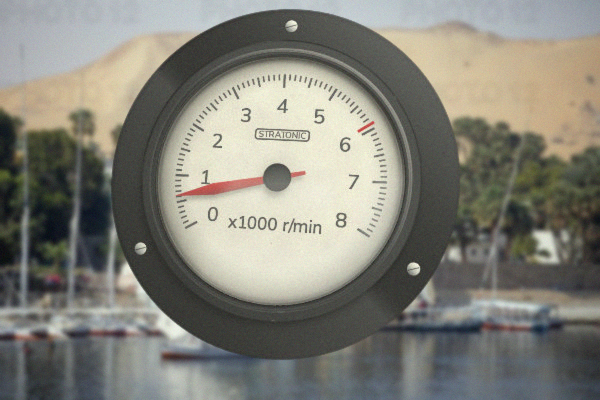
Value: 600
